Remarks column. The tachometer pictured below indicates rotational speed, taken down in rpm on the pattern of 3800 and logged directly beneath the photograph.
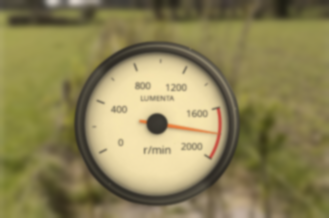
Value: 1800
